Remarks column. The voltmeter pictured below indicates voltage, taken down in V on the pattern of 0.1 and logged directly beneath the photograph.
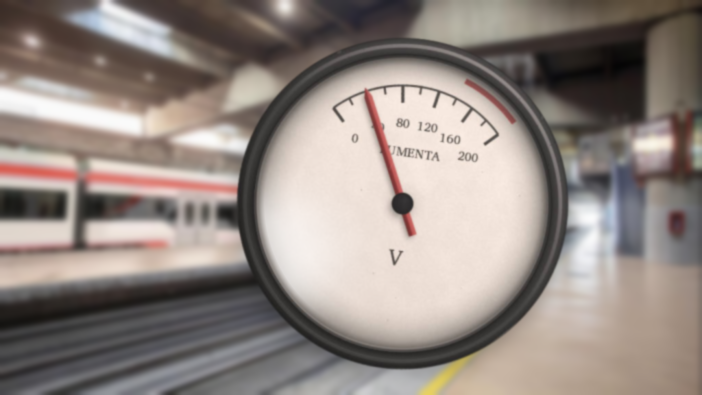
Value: 40
